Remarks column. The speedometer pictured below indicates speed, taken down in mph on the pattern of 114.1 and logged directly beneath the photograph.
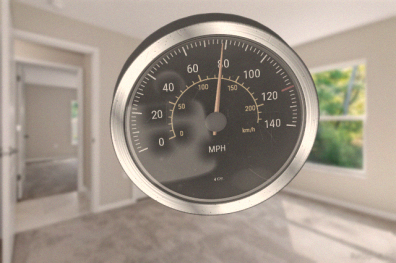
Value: 78
